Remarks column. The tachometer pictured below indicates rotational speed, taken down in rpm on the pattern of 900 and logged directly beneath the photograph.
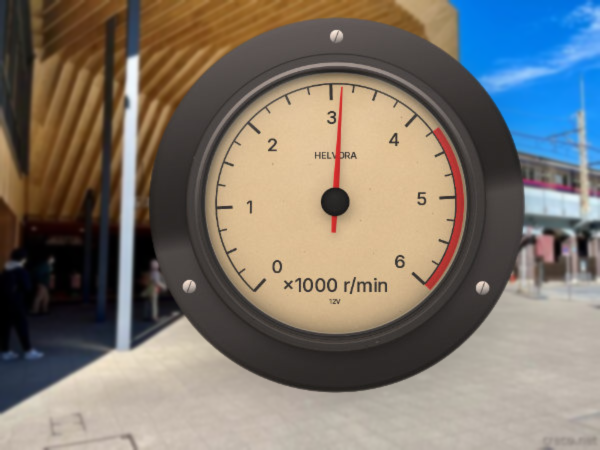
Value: 3125
